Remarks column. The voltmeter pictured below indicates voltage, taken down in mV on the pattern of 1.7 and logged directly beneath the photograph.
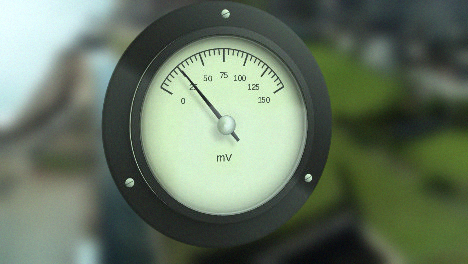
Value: 25
